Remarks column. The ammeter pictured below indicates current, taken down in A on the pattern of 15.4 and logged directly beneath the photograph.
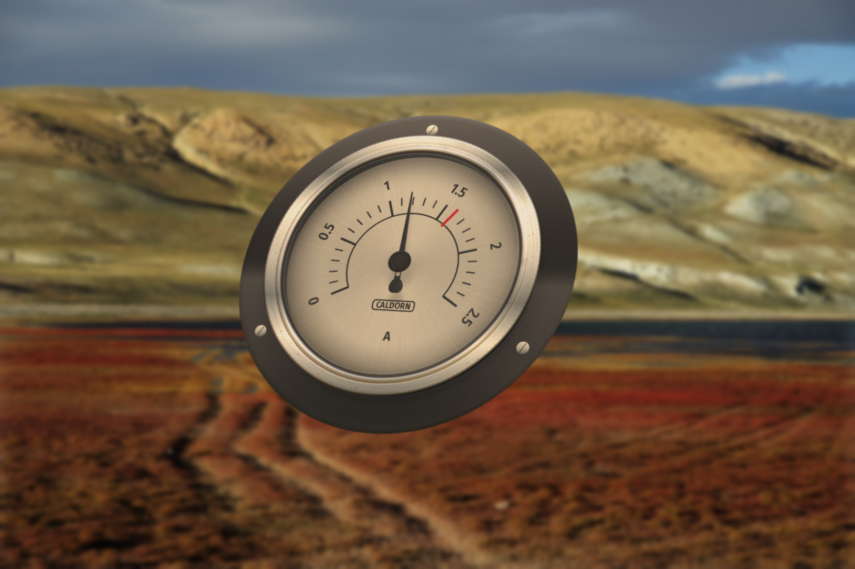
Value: 1.2
